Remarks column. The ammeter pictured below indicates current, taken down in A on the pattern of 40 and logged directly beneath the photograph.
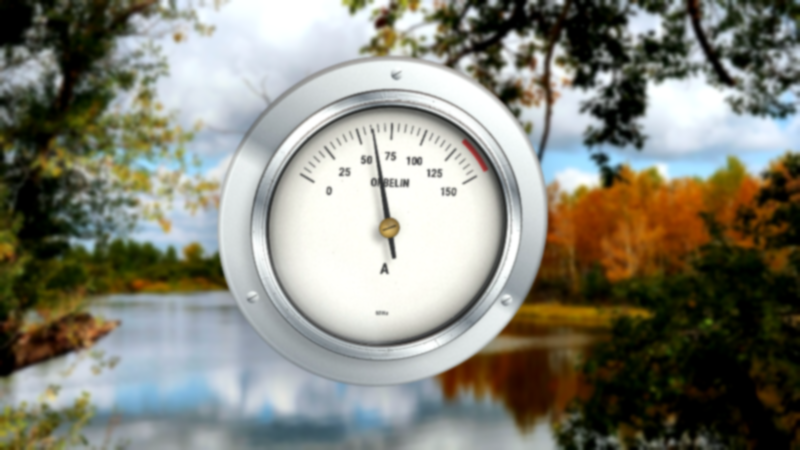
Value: 60
